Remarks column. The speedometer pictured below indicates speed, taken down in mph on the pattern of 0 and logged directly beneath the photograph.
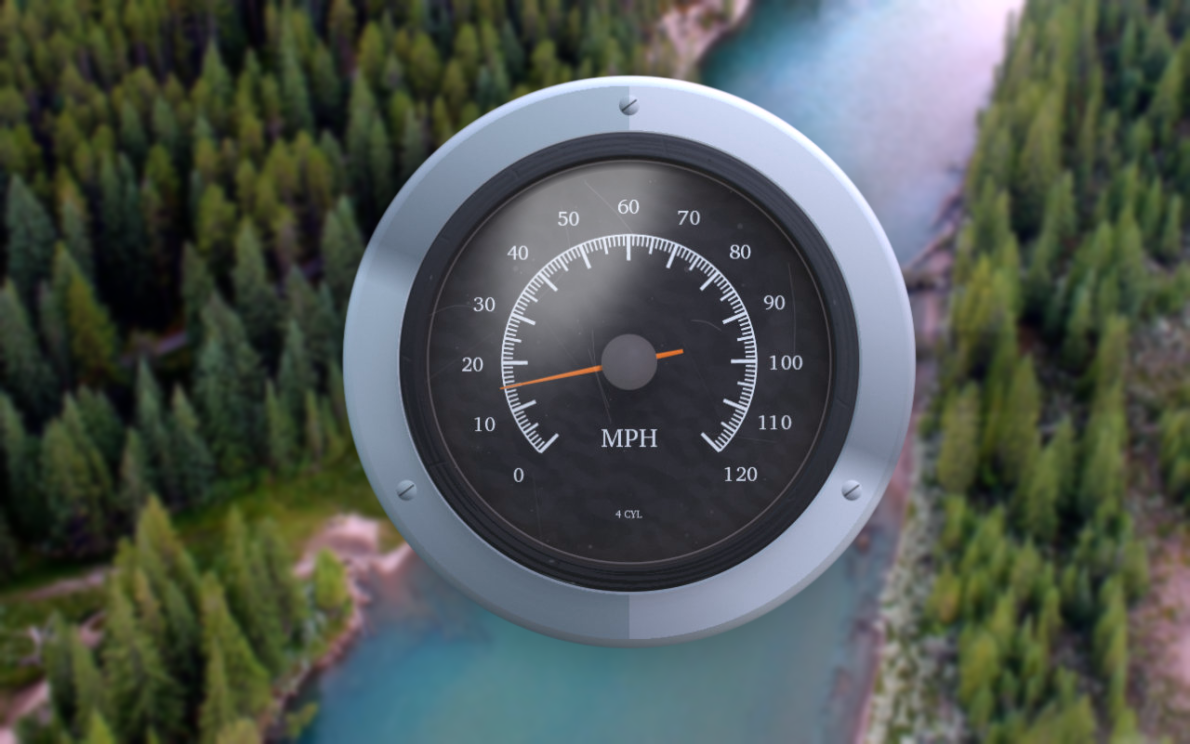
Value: 15
